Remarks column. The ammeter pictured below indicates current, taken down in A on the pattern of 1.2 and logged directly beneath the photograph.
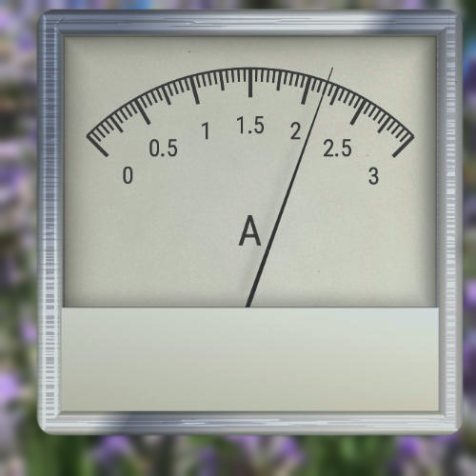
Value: 2.15
